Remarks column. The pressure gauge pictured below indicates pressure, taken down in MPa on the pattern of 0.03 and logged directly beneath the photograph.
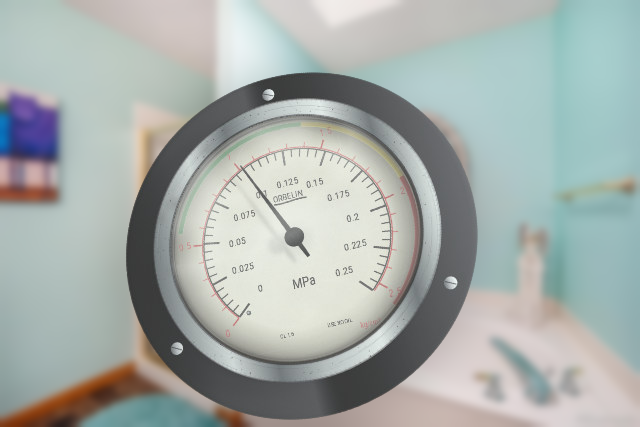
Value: 0.1
